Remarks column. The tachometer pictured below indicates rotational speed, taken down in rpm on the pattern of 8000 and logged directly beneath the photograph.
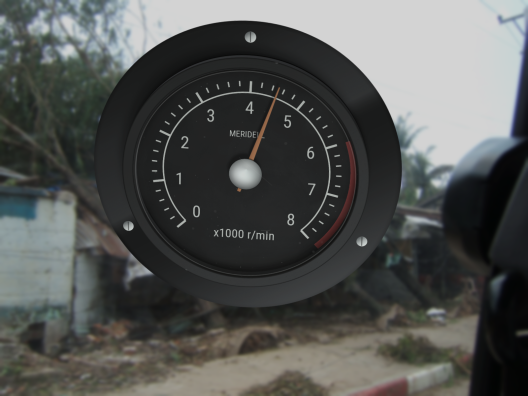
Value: 4500
